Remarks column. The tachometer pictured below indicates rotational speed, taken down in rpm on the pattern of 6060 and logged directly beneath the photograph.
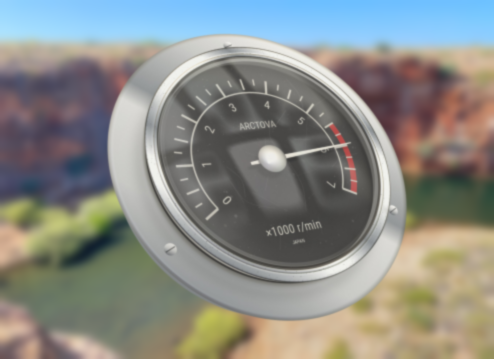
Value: 6000
